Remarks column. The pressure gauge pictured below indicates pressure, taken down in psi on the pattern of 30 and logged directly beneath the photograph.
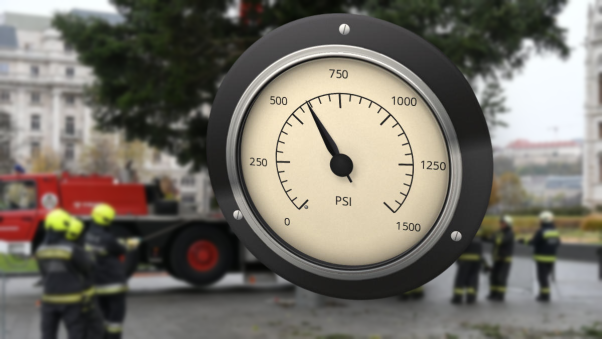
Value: 600
